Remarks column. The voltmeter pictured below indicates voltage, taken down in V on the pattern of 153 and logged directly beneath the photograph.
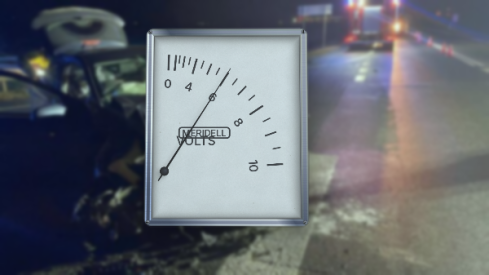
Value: 6
